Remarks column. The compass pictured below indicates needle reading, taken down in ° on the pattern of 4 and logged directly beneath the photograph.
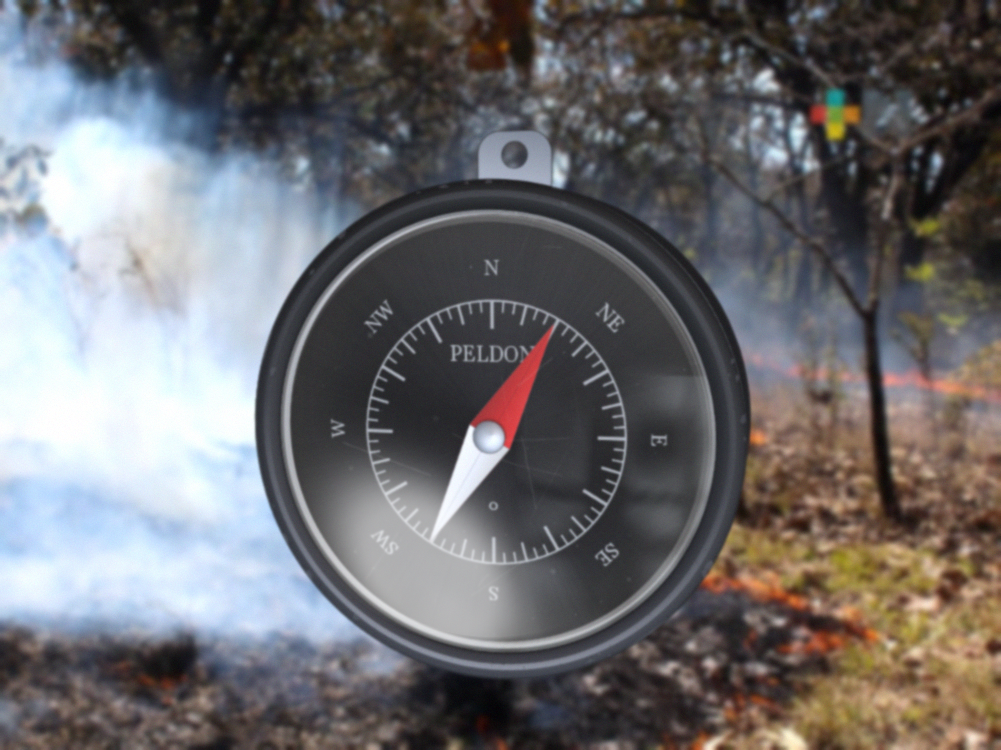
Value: 30
